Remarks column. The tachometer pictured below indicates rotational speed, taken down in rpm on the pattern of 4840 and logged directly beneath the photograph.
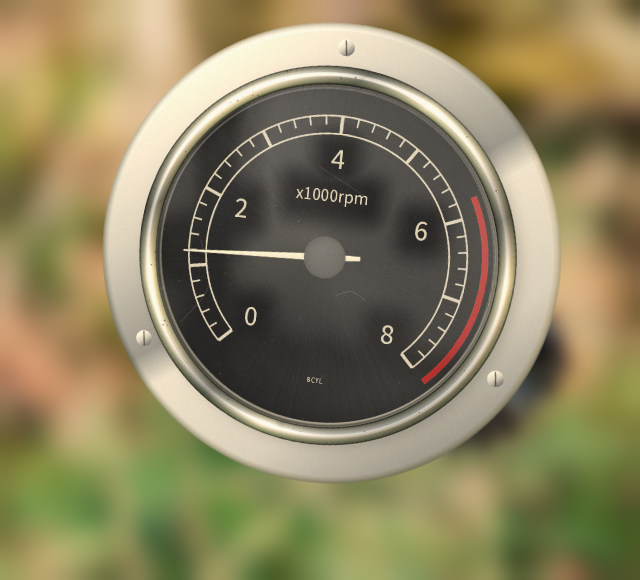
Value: 1200
